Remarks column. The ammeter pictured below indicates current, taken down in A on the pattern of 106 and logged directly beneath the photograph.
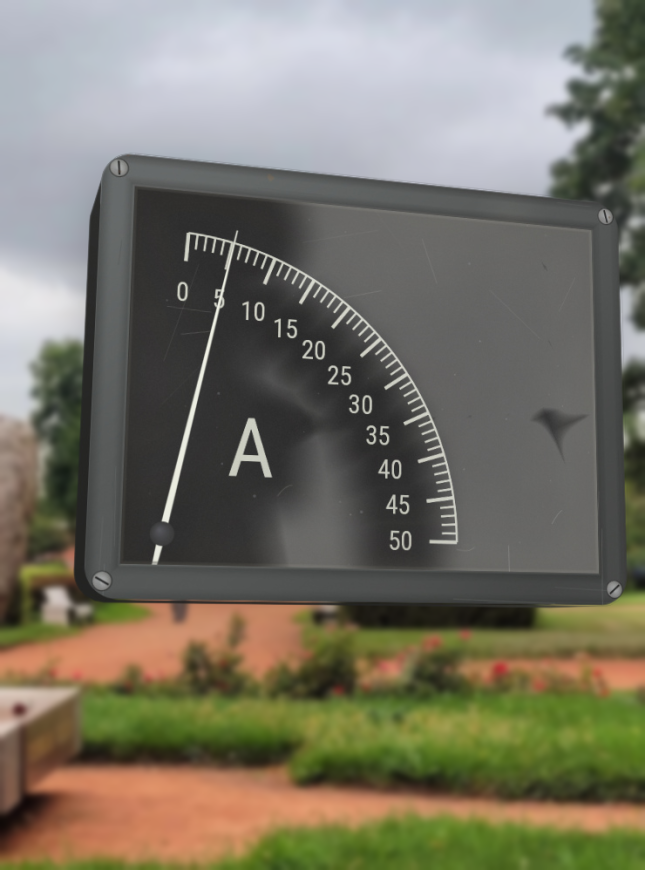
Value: 5
